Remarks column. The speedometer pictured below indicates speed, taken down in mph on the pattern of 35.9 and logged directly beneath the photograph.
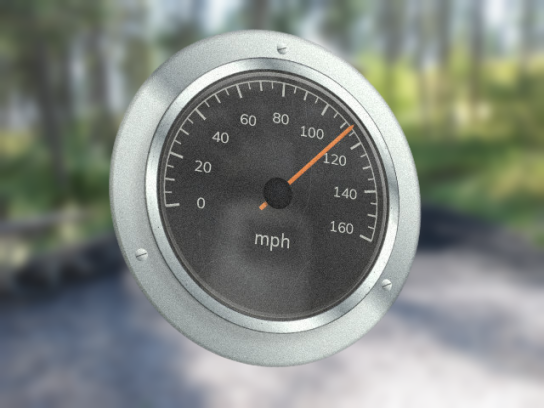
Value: 112.5
